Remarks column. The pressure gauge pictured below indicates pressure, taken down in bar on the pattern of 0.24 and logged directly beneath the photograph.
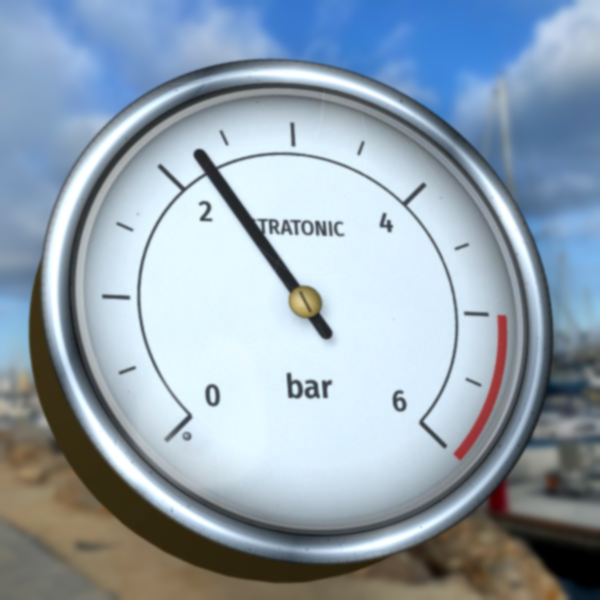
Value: 2.25
